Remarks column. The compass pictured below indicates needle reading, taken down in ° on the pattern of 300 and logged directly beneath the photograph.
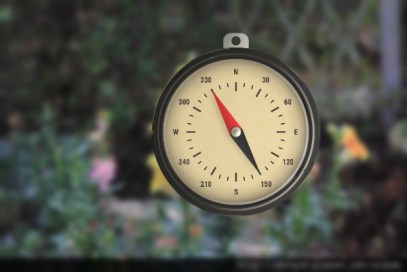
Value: 330
